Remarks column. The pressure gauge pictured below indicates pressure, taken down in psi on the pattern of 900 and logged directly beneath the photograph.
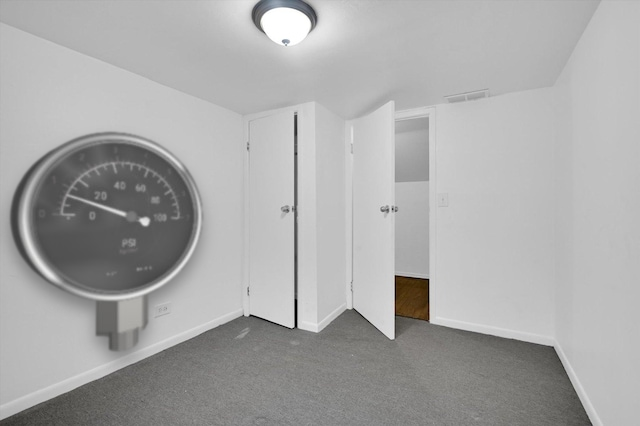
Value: 10
